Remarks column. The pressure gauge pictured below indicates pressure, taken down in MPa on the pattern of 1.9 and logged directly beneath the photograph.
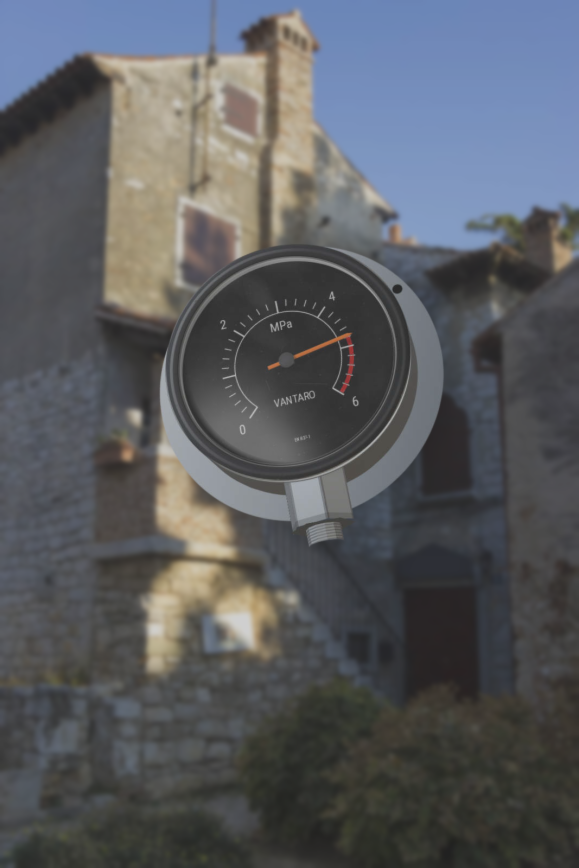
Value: 4.8
